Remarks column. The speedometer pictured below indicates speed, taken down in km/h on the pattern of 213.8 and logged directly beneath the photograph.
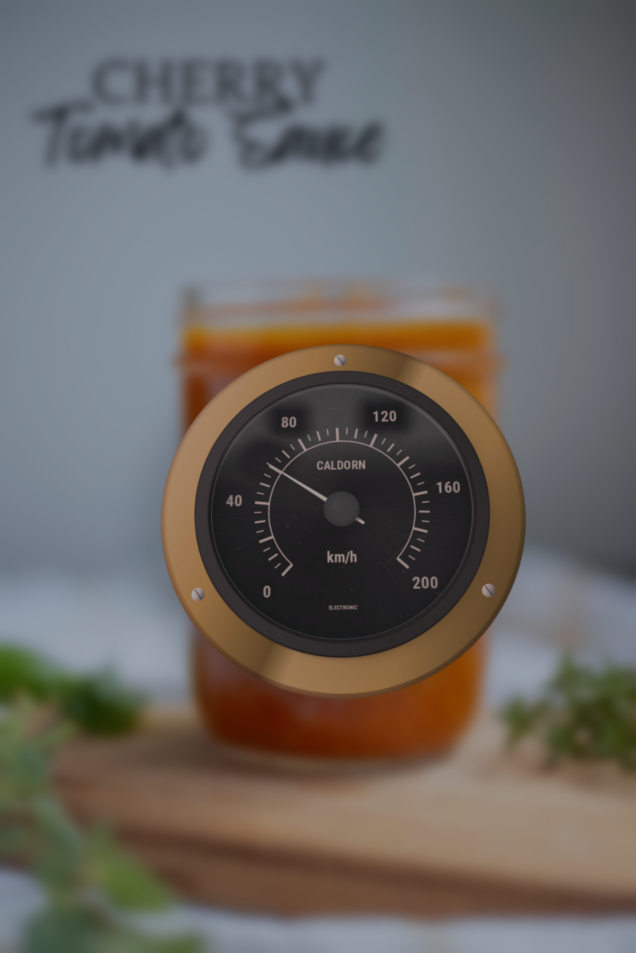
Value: 60
